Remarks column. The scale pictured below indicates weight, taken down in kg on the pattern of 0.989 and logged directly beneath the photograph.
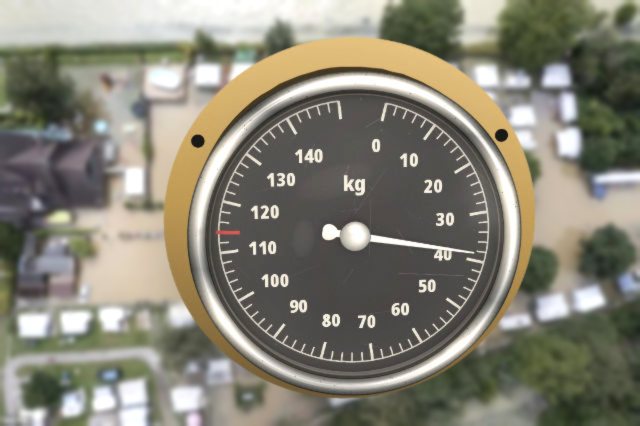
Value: 38
